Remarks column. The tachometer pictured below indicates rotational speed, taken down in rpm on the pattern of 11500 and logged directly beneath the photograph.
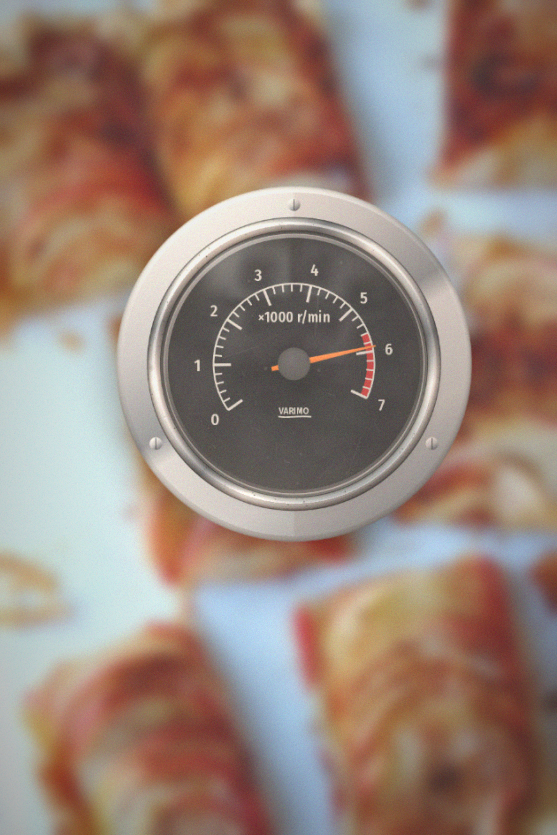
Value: 5900
